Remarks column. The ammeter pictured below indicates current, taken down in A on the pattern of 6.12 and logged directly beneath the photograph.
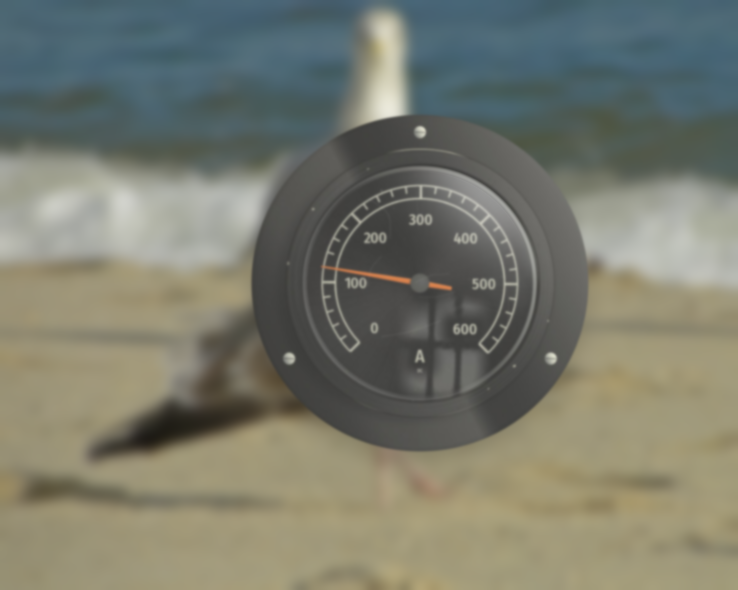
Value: 120
